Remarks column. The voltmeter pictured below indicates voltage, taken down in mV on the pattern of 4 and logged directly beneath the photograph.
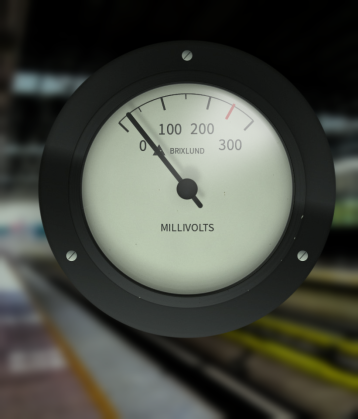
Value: 25
